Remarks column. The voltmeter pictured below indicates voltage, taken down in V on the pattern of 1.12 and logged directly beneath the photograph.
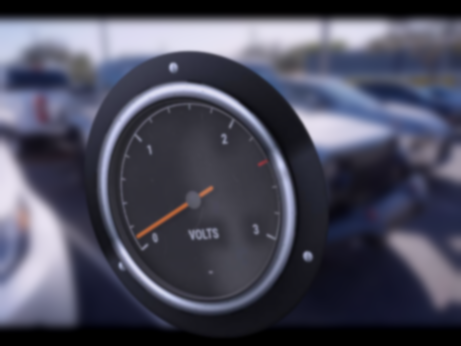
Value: 0.1
